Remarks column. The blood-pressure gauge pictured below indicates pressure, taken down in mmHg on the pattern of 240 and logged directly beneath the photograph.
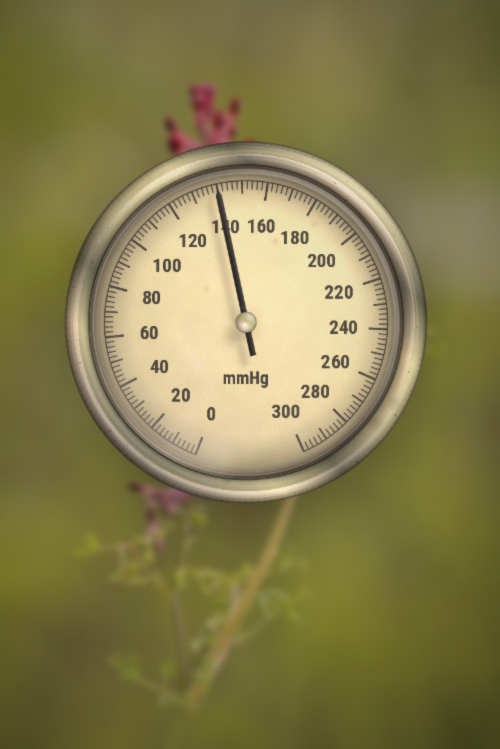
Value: 140
